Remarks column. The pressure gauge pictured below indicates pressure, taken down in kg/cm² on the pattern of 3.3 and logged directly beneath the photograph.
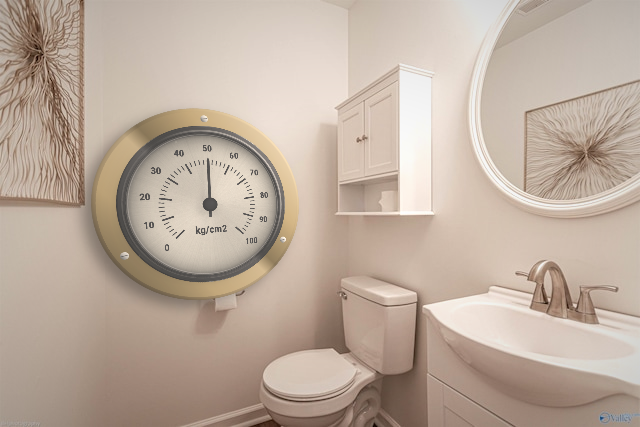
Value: 50
